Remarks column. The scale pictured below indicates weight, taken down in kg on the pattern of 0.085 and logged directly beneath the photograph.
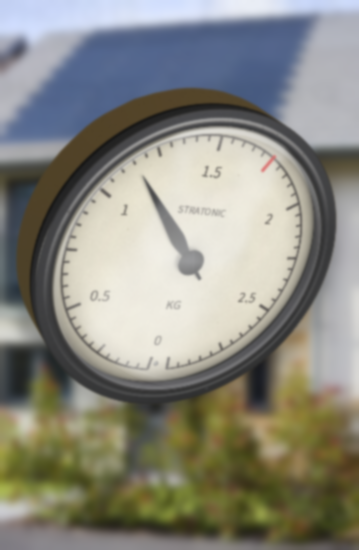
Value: 1.15
